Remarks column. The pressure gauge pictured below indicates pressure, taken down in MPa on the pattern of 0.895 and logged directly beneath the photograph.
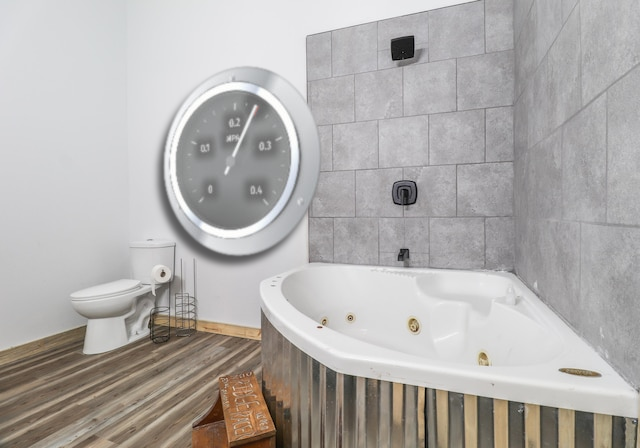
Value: 0.24
